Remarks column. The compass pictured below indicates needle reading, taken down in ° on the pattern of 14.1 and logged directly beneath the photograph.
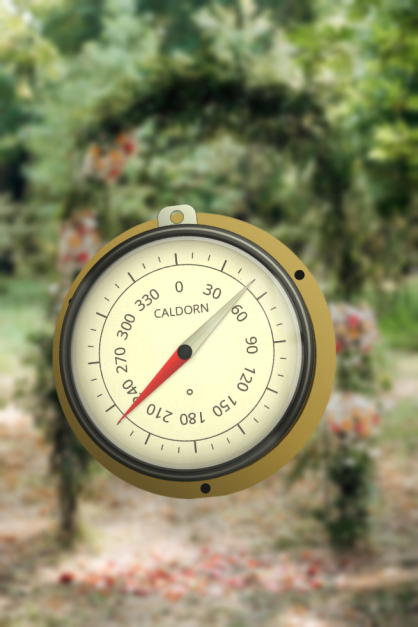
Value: 230
